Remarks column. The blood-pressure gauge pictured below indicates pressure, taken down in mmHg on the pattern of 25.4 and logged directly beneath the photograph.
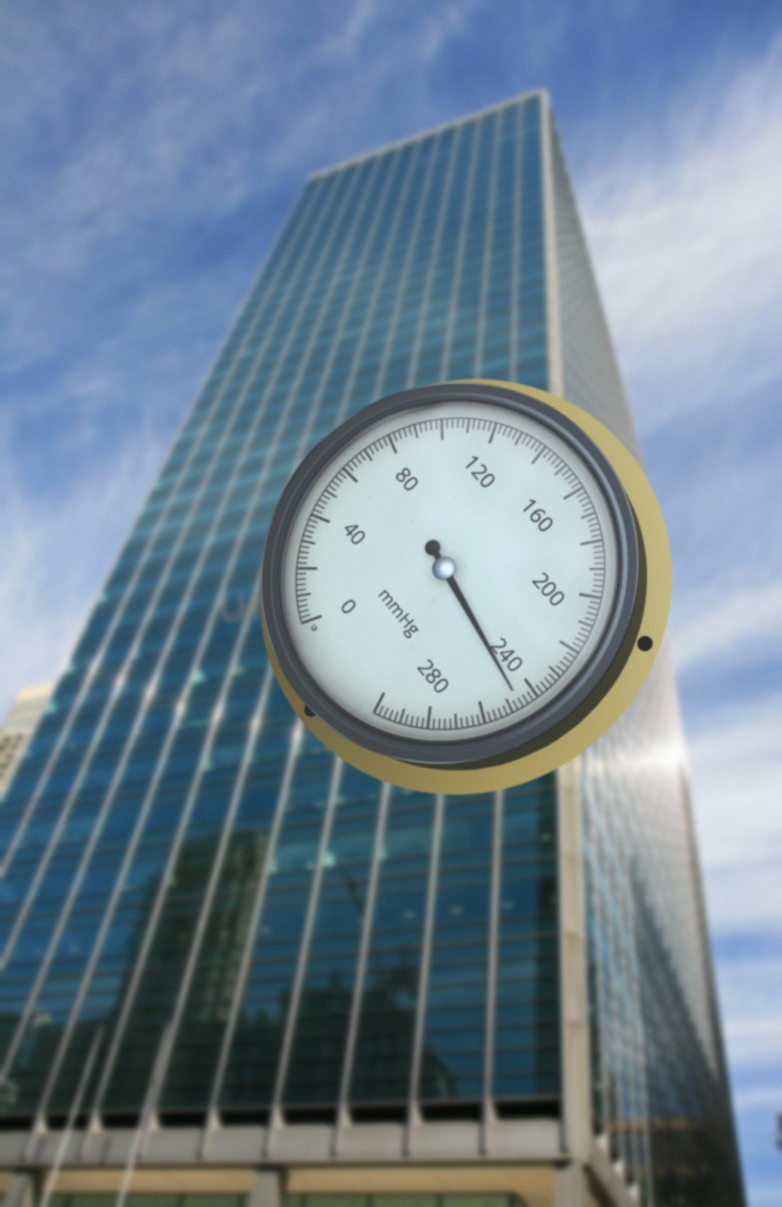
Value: 246
